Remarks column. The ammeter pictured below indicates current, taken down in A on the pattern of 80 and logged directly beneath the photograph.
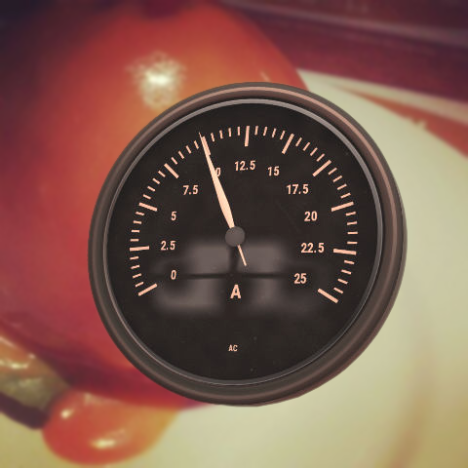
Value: 10
